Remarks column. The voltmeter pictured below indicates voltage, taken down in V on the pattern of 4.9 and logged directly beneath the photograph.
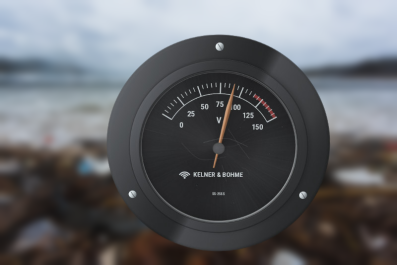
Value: 90
